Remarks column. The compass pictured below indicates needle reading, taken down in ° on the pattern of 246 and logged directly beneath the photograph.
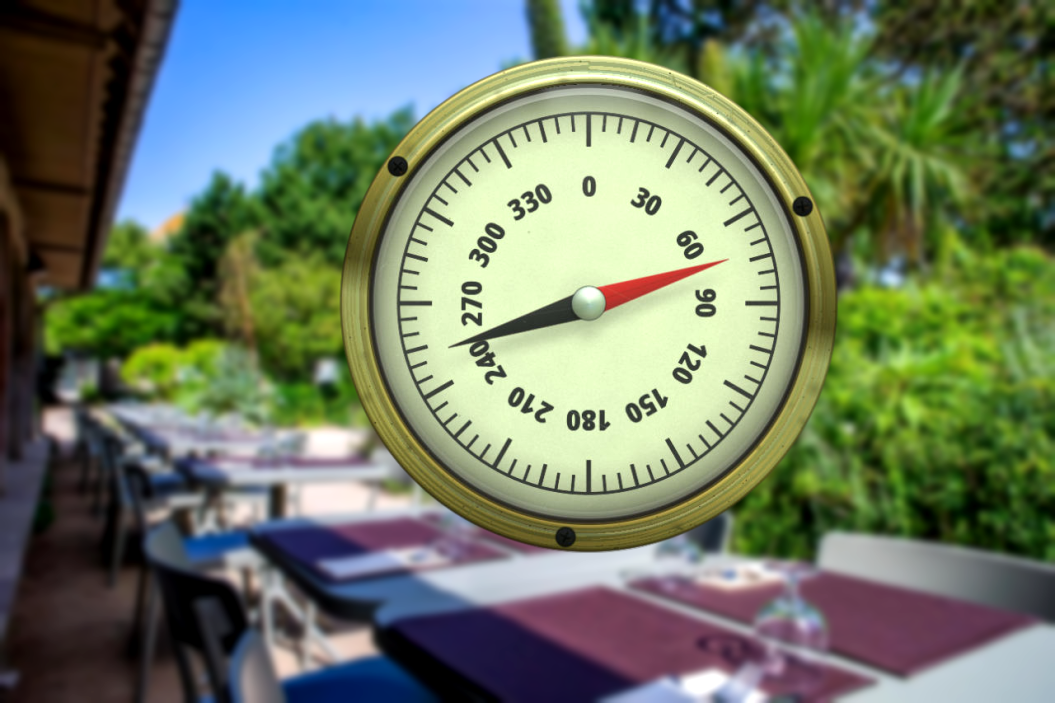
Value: 72.5
